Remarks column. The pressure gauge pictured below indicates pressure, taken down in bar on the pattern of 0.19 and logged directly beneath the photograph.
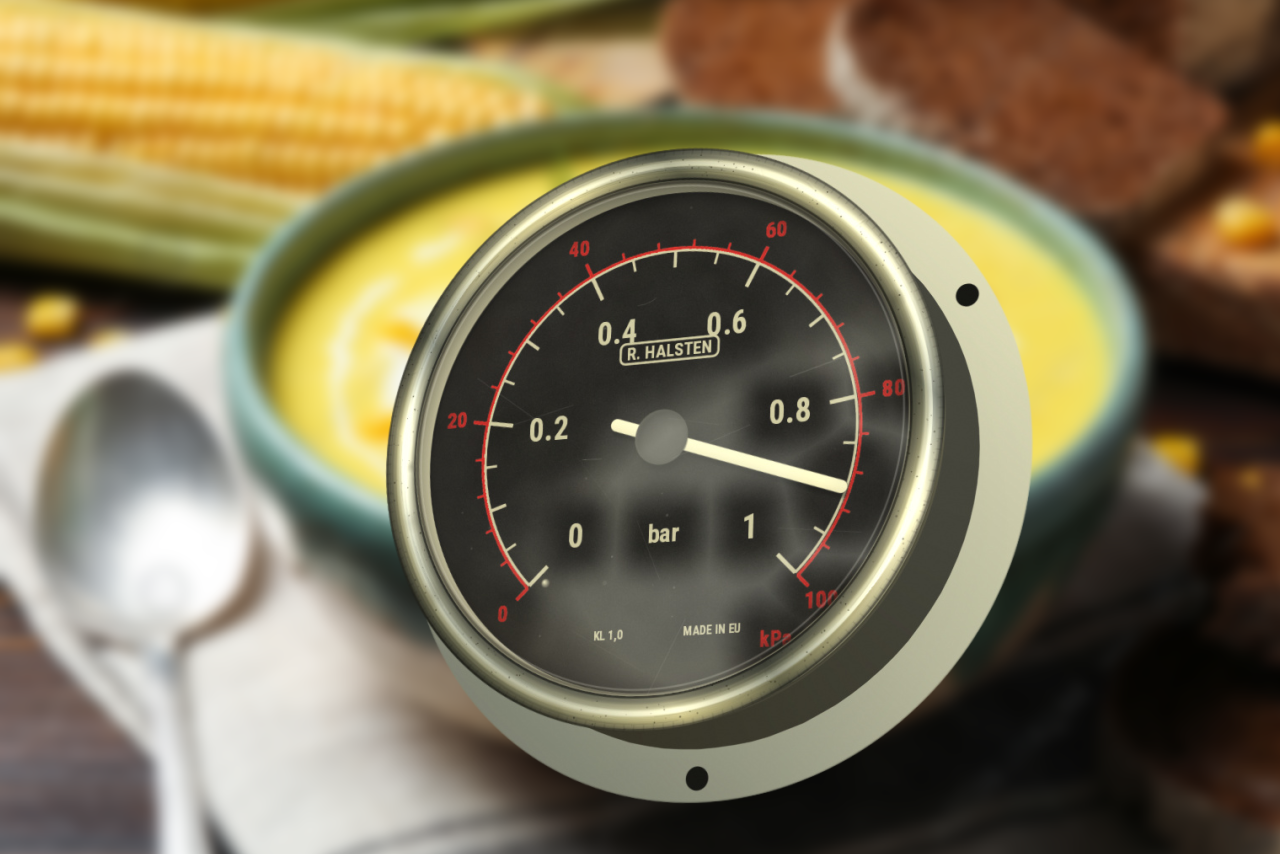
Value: 0.9
